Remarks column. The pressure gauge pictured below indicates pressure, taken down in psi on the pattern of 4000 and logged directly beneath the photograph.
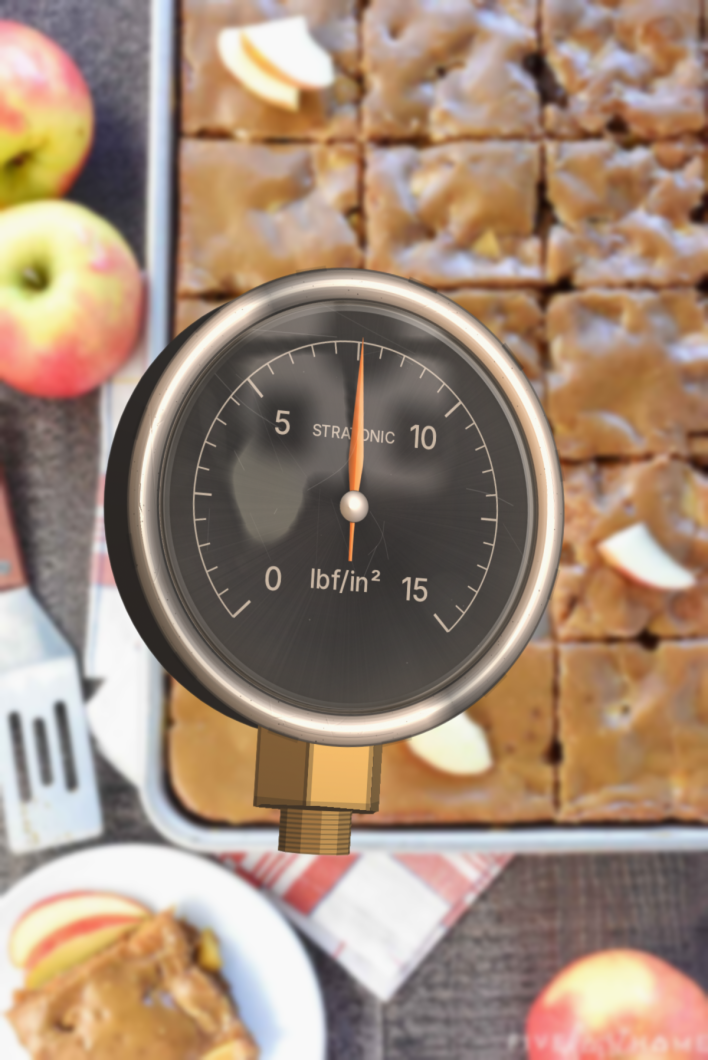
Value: 7.5
